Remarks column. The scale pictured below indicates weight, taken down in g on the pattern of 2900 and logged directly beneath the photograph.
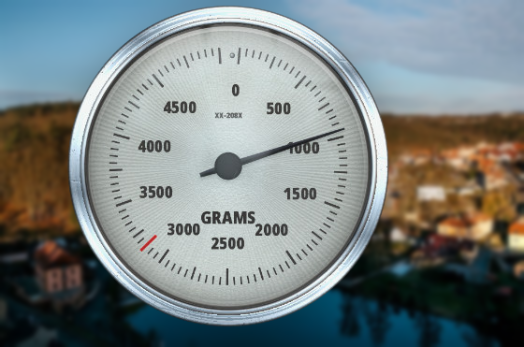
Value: 950
